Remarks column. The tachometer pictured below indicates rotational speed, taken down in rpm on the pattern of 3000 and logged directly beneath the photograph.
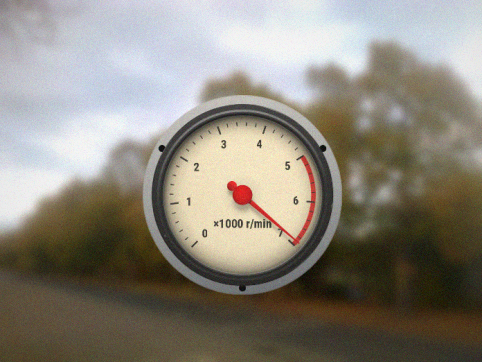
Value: 6900
